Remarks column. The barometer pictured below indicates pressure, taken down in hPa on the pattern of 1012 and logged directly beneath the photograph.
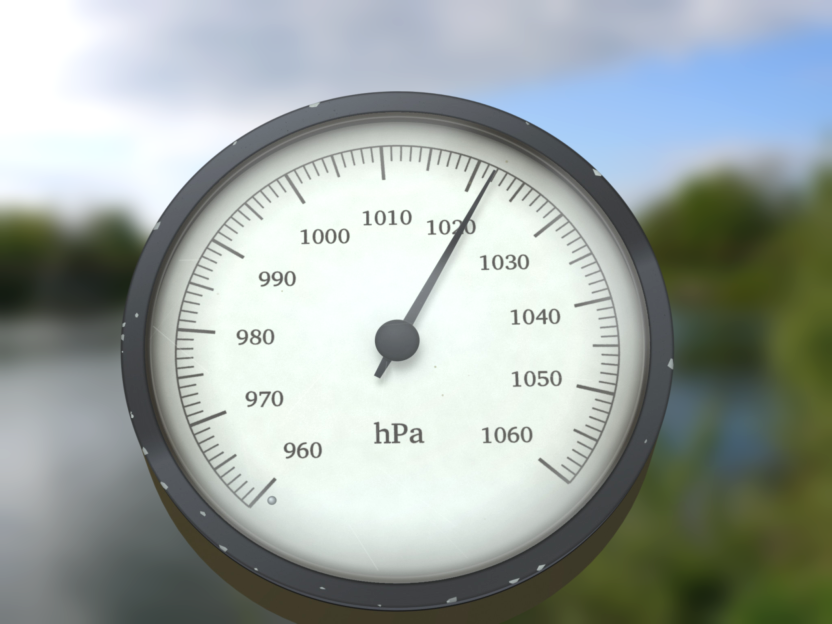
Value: 1022
